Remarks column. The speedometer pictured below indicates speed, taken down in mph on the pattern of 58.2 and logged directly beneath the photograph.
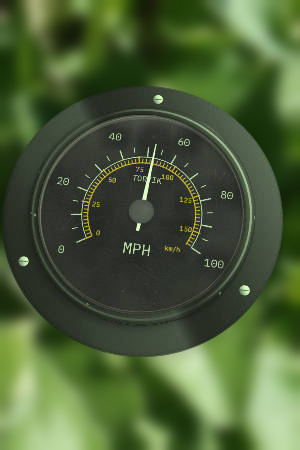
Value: 52.5
